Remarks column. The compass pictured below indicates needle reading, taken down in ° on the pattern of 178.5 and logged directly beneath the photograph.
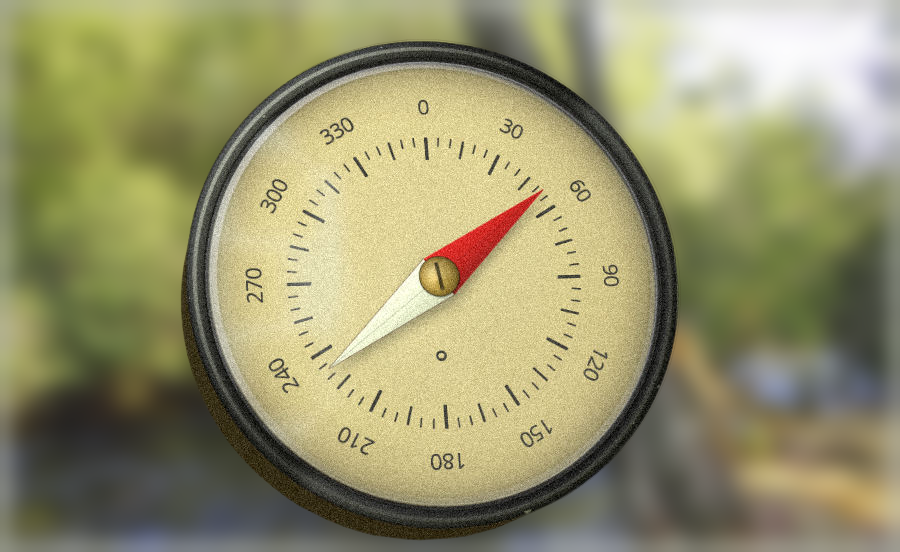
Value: 52.5
